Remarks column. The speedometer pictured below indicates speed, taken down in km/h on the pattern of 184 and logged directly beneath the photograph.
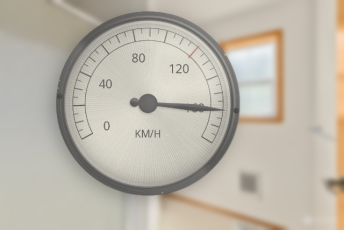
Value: 160
